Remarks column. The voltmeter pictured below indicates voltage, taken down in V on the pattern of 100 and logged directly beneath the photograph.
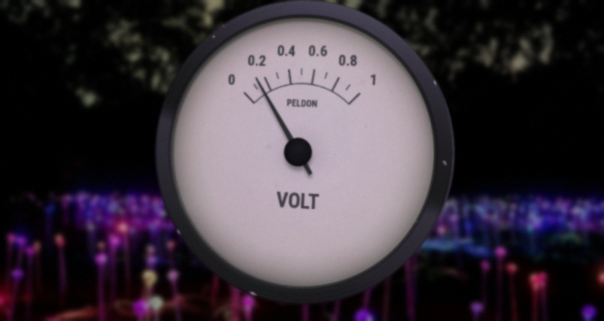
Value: 0.15
